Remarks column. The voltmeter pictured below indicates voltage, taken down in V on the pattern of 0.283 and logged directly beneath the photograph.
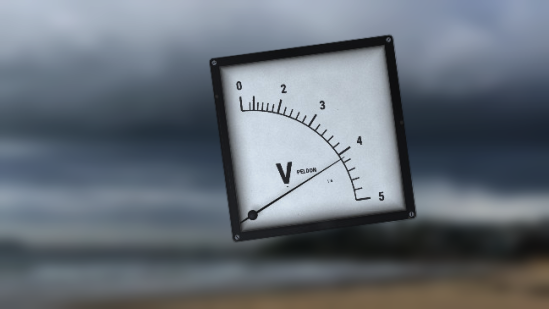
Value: 4.1
